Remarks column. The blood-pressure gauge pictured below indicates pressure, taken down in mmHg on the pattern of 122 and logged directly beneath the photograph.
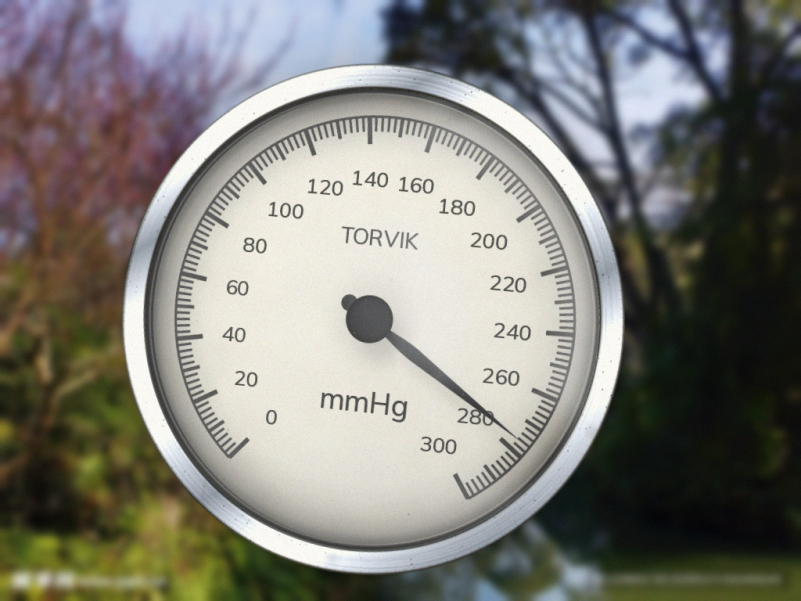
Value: 276
